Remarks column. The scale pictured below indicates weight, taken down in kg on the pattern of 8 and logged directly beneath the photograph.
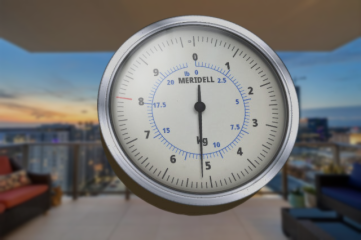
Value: 5.2
